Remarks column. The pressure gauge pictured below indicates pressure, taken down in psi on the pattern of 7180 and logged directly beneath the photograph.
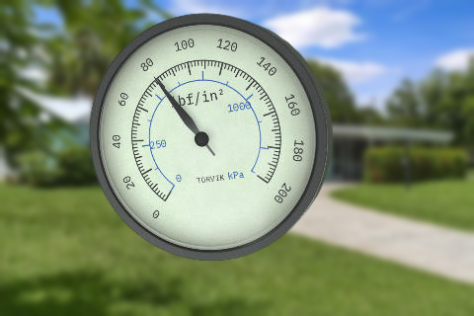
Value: 80
